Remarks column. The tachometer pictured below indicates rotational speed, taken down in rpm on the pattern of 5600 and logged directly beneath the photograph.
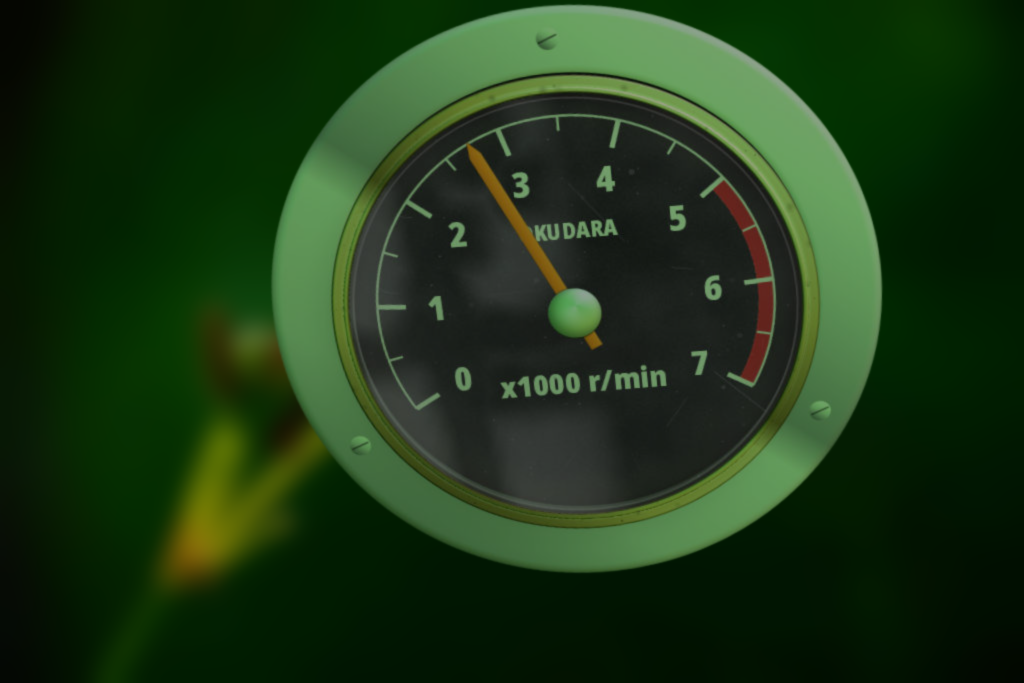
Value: 2750
